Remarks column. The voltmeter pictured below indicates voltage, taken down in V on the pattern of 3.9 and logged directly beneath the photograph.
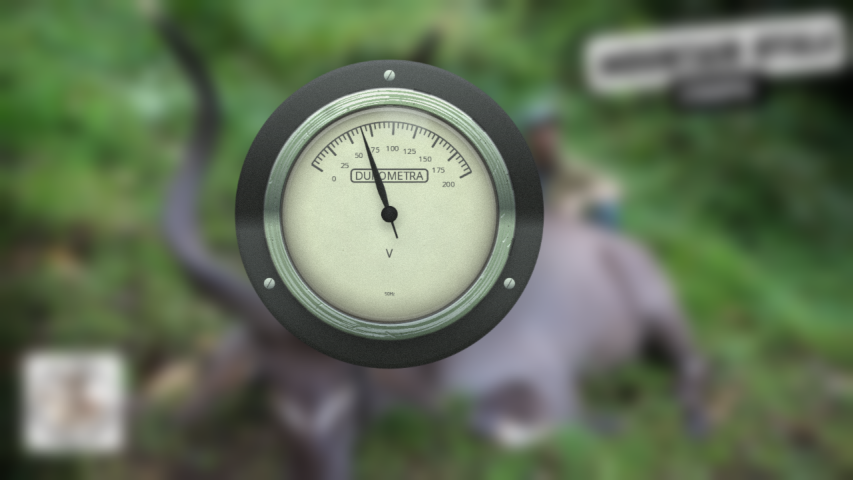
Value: 65
